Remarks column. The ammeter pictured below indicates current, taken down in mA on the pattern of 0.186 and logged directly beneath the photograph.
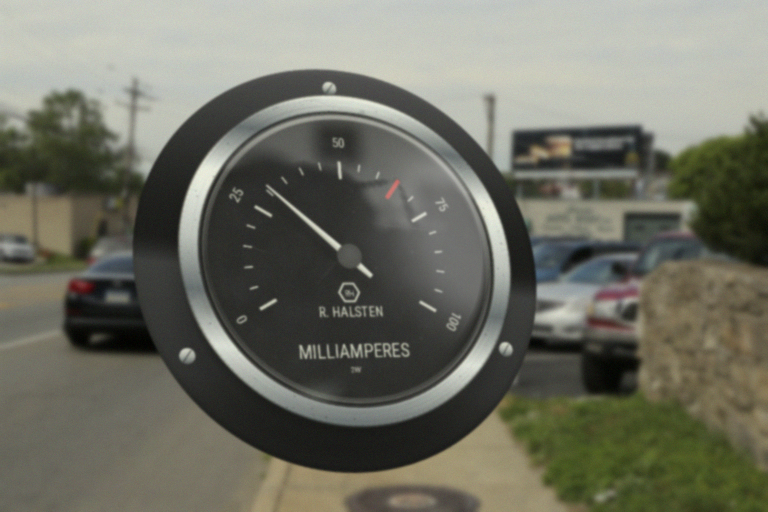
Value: 30
